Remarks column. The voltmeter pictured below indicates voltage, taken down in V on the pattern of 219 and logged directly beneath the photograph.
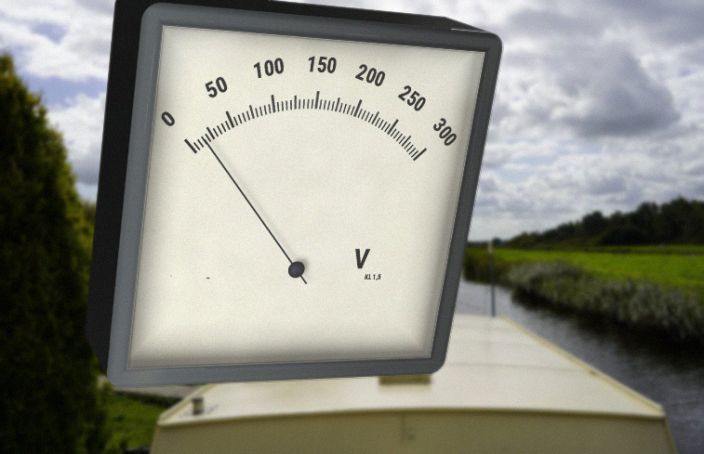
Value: 15
